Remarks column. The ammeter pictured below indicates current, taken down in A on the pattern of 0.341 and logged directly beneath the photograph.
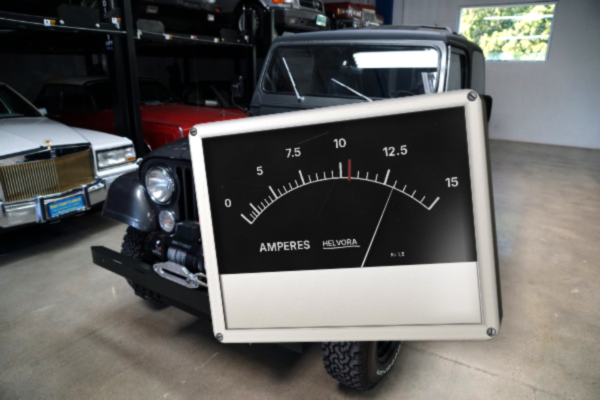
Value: 13
